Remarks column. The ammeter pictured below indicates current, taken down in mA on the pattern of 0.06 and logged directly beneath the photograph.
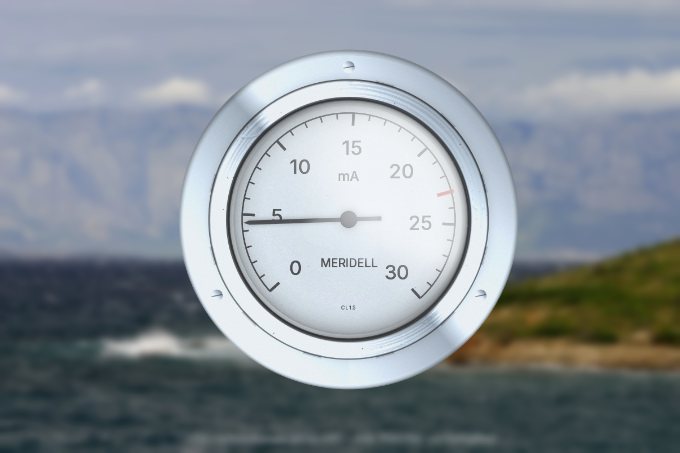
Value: 4.5
